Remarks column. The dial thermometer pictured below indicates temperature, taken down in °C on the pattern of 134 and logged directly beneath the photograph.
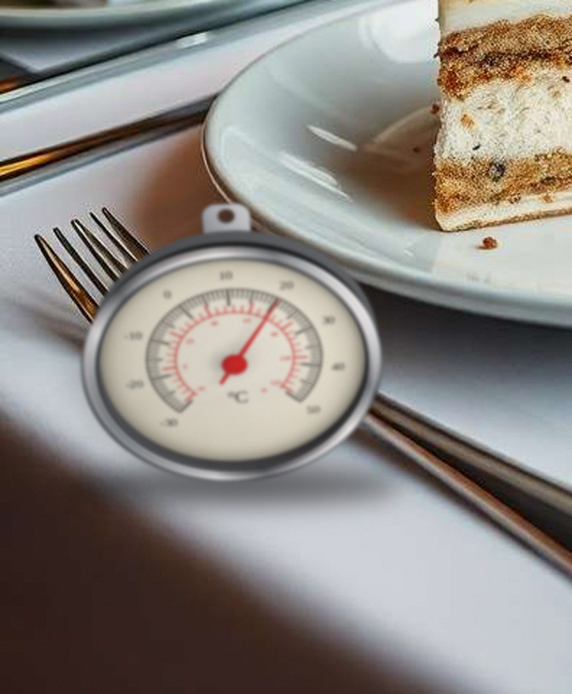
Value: 20
